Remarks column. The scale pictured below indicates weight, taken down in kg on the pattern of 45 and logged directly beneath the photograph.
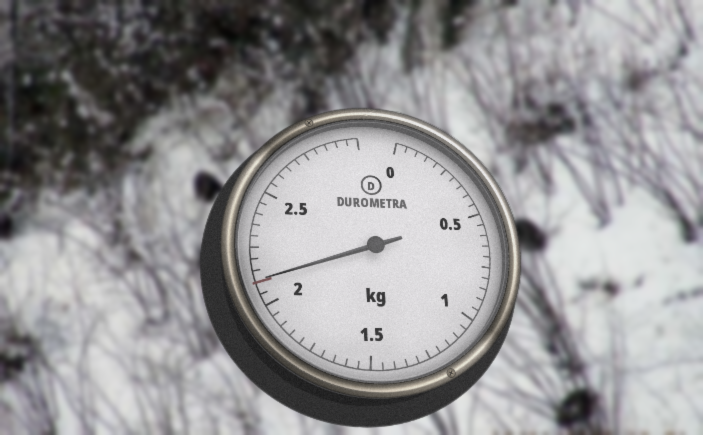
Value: 2.1
